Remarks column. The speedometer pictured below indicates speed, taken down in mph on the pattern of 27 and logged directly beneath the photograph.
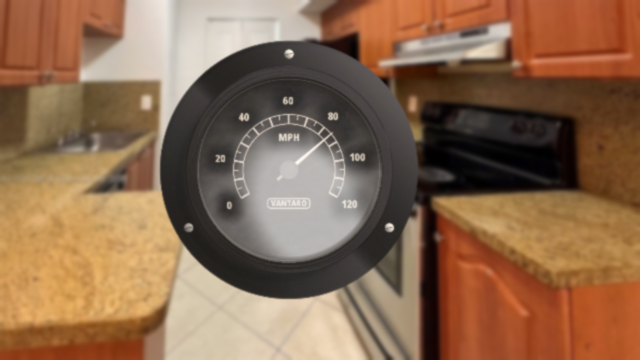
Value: 85
